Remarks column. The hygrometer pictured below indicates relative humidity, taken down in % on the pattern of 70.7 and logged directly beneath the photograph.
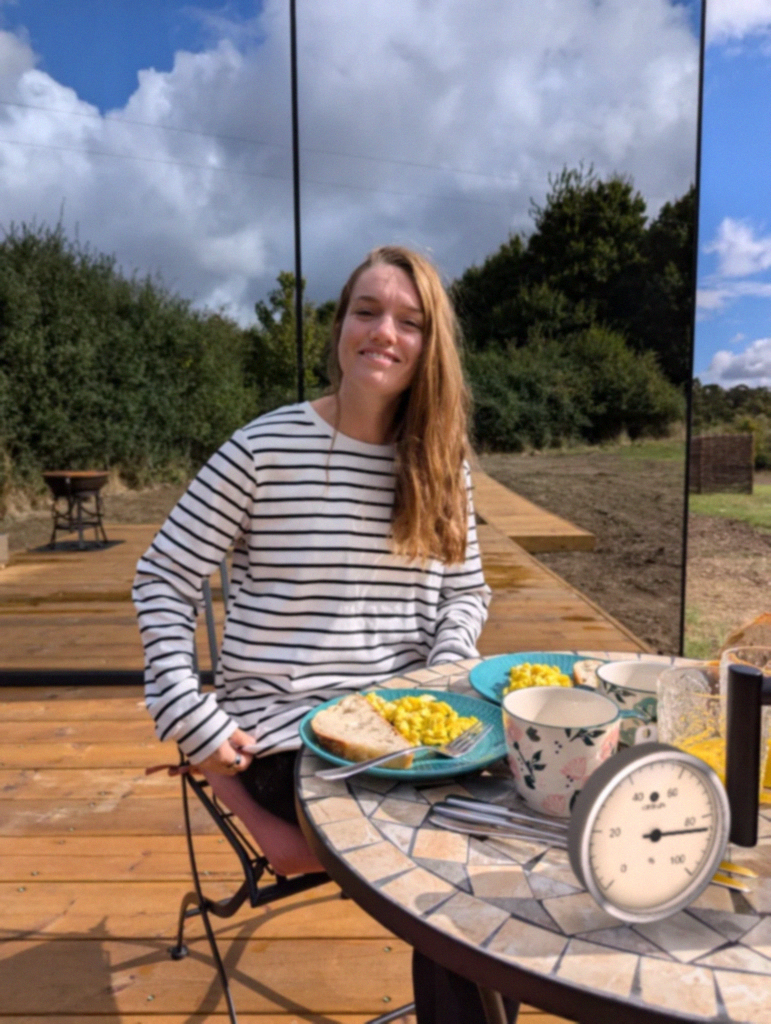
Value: 84
